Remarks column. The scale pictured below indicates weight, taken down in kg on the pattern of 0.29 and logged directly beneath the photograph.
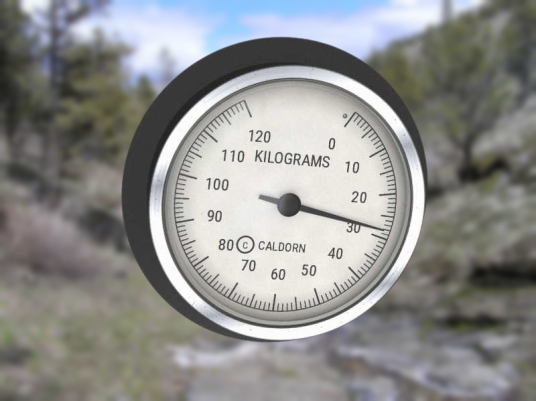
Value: 28
